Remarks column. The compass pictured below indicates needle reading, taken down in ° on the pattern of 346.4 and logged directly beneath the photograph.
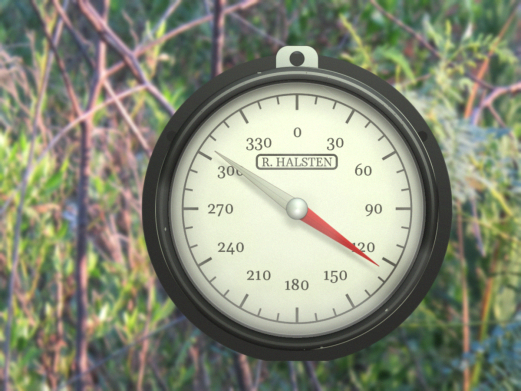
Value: 125
